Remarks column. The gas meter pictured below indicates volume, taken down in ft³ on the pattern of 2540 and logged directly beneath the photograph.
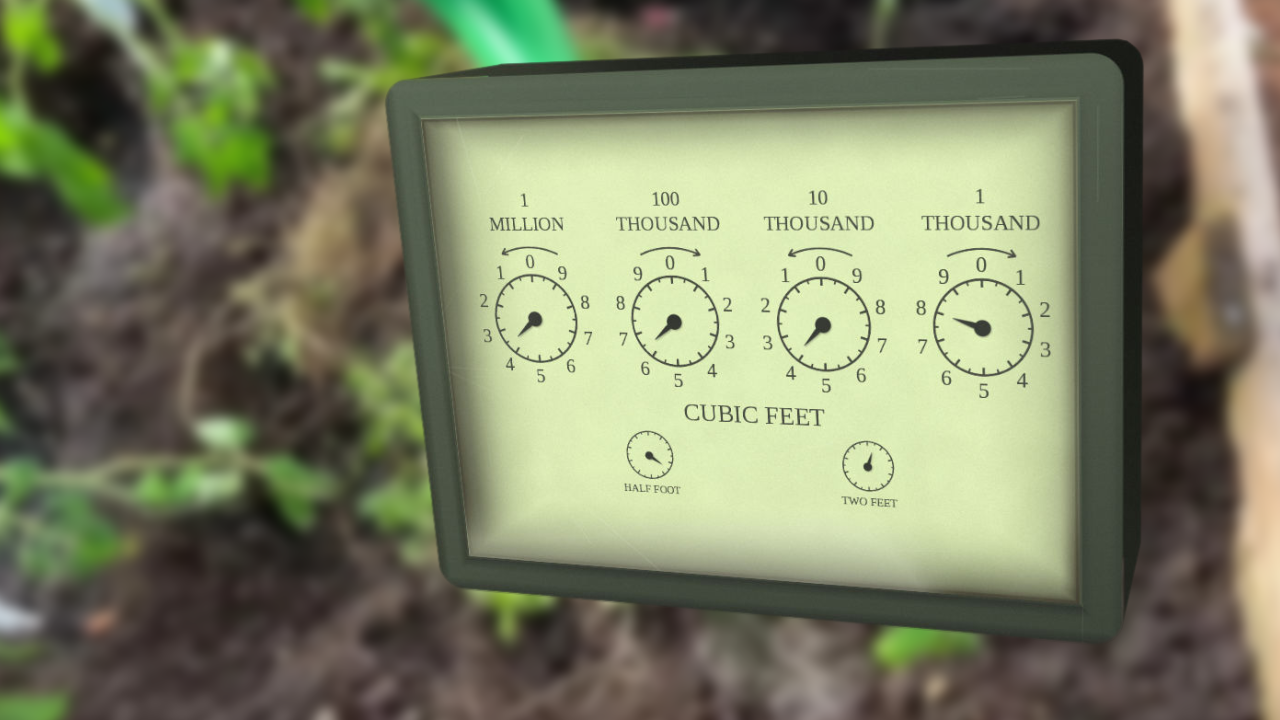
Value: 363800
